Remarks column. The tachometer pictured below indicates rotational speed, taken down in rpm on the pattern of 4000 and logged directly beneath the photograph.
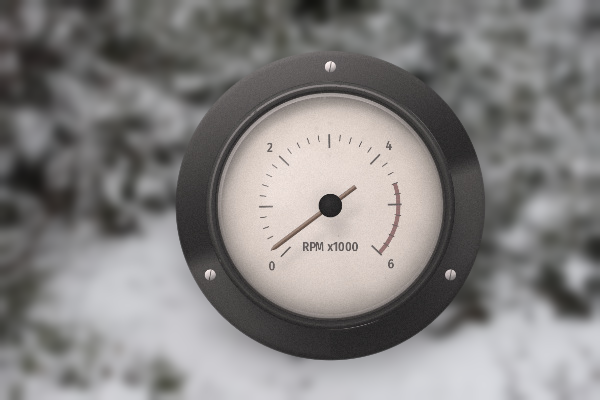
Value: 200
